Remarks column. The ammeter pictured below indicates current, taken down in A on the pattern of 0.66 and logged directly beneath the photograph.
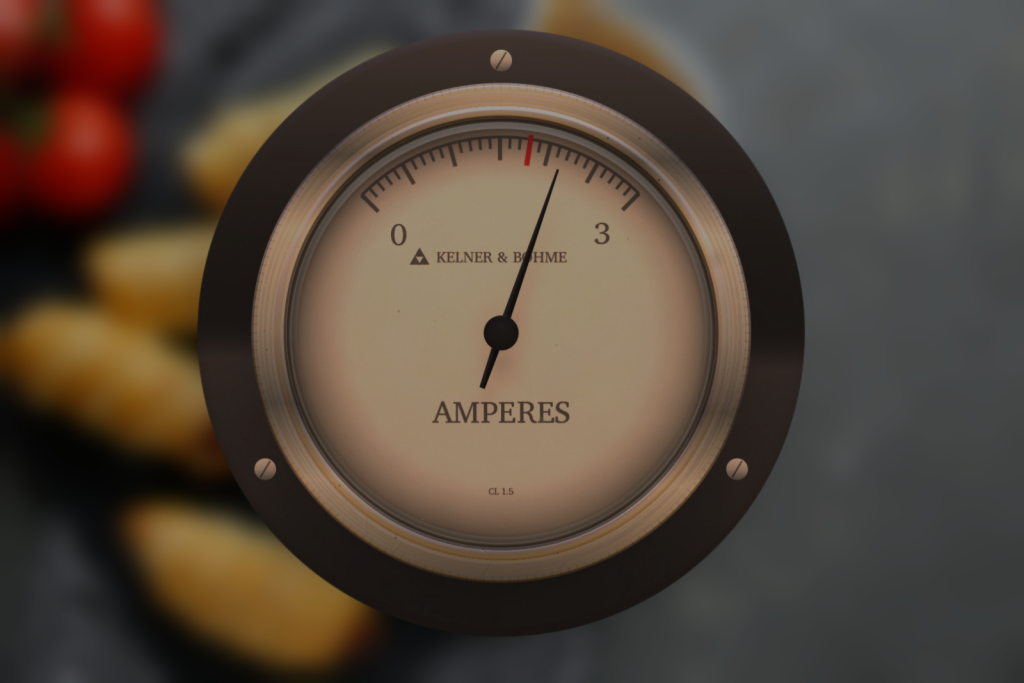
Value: 2.15
